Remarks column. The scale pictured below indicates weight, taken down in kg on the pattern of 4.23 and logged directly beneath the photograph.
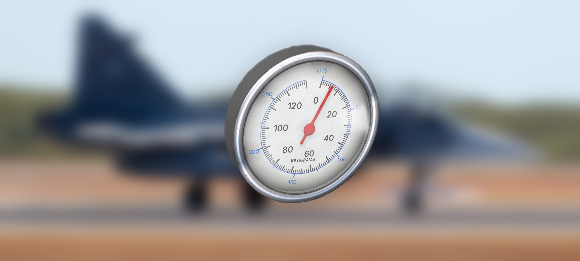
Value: 5
